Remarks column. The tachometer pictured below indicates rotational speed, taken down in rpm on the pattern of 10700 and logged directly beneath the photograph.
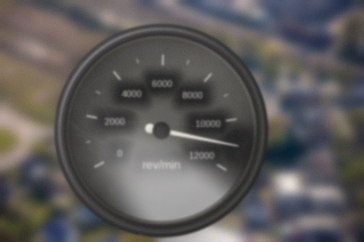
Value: 11000
